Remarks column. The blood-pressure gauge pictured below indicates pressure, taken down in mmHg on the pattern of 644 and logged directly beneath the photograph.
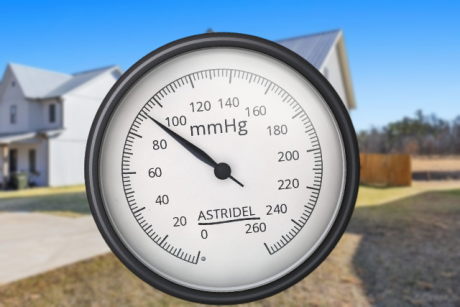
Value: 92
